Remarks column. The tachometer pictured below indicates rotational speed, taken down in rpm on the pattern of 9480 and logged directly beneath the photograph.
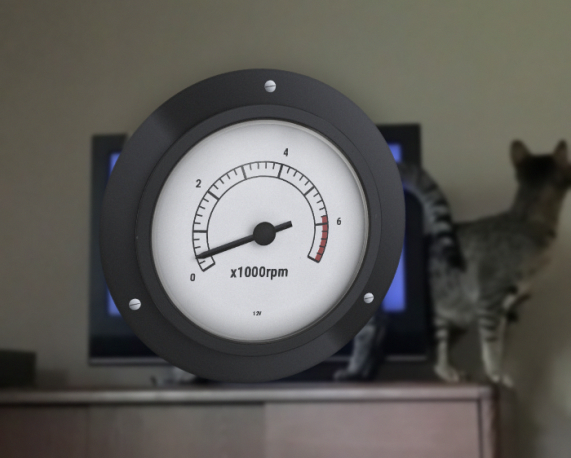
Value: 400
